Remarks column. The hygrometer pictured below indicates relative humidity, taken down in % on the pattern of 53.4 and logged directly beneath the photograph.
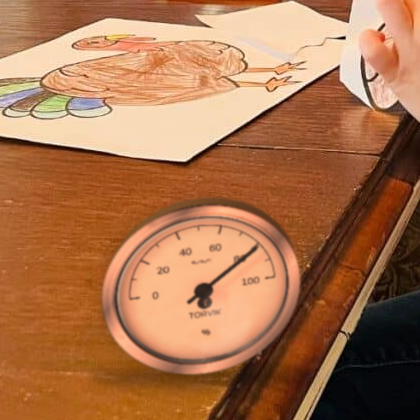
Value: 80
